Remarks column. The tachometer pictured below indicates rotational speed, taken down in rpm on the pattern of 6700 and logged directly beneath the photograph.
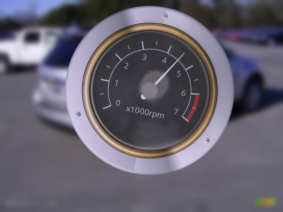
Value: 4500
